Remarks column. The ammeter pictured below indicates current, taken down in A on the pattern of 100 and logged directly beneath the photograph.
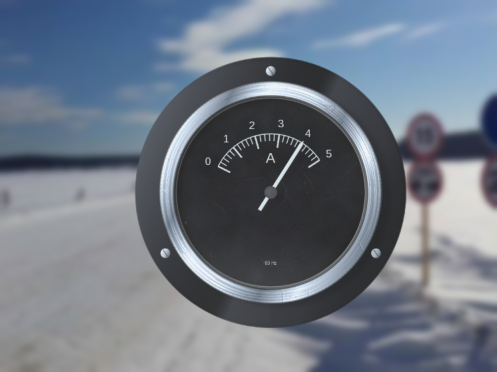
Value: 4
